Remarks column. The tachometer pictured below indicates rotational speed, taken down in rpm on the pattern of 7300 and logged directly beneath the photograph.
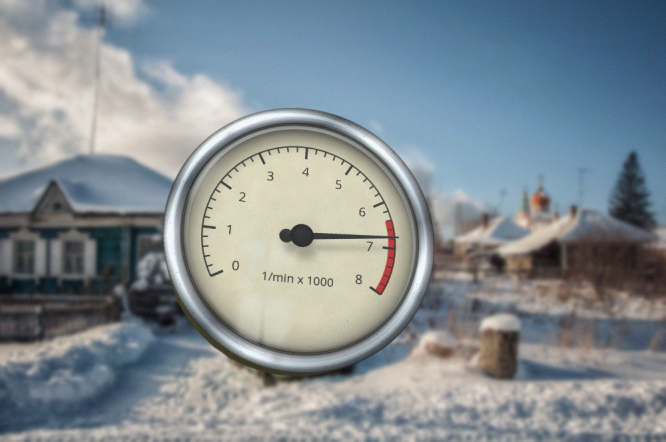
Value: 6800
